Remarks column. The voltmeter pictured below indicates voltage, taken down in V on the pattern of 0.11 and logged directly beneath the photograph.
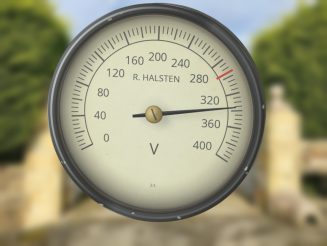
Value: 335
